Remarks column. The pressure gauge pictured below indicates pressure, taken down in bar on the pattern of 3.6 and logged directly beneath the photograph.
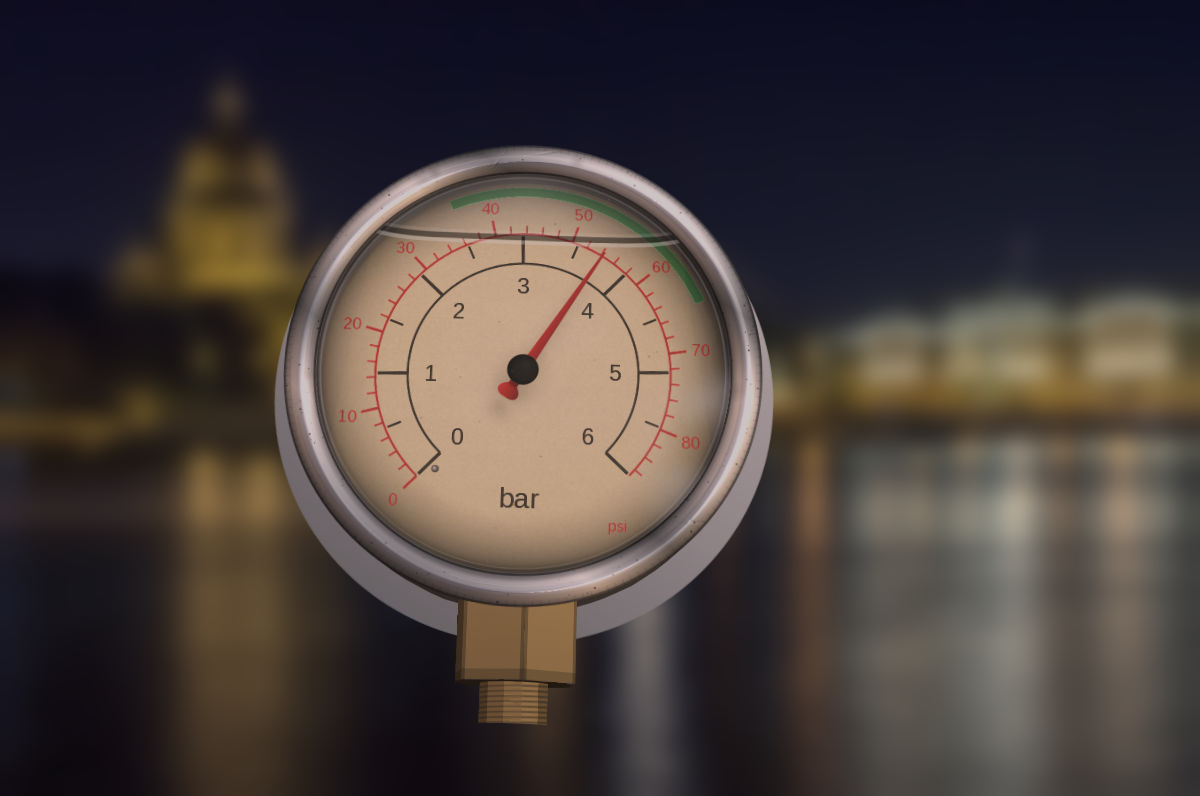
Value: 3.75
